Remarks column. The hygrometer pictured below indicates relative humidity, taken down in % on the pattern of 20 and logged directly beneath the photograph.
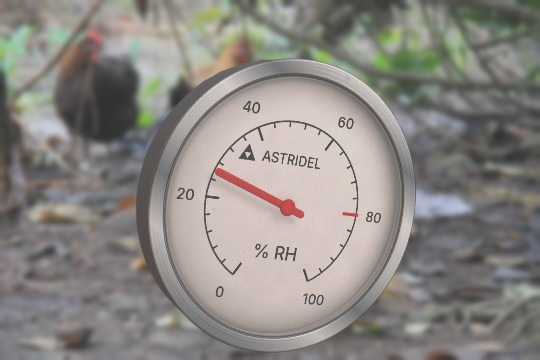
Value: 26
